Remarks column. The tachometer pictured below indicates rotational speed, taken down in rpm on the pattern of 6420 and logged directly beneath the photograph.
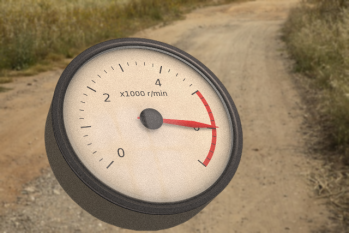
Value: 6000
